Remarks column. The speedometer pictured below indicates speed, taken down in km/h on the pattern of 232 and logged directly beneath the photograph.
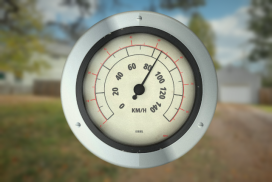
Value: 85
